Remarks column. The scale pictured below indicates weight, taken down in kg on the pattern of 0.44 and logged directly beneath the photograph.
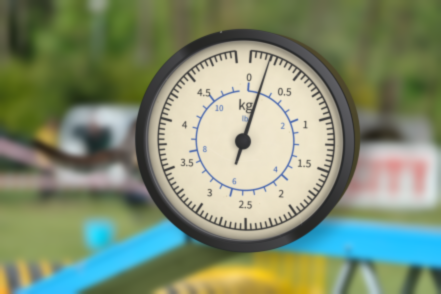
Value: 0.2
